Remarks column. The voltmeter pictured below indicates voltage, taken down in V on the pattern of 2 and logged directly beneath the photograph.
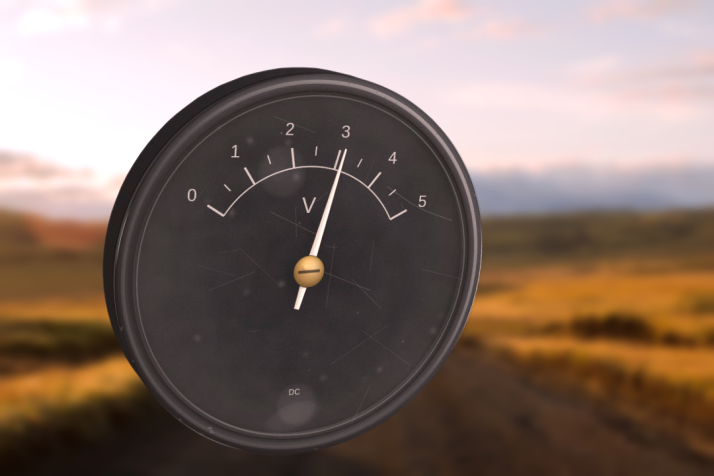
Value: 3
